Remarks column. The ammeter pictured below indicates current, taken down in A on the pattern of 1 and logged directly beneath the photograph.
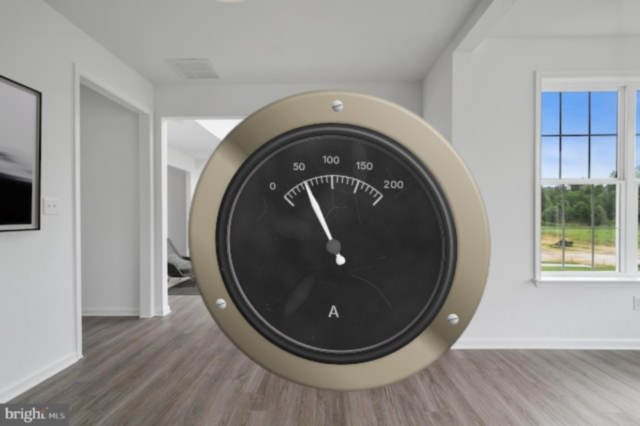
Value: 50
